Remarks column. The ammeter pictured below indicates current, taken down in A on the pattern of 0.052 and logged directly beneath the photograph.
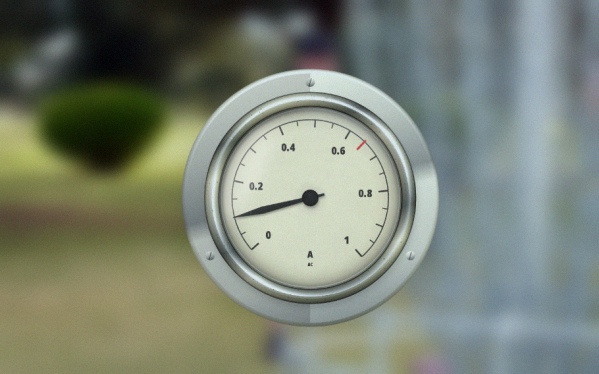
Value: 0.1
